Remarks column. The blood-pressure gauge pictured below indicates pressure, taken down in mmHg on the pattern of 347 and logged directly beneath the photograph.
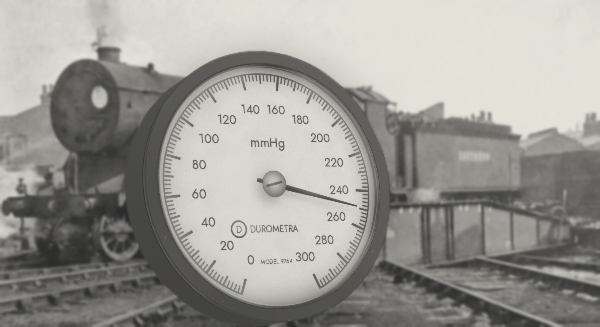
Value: 250
